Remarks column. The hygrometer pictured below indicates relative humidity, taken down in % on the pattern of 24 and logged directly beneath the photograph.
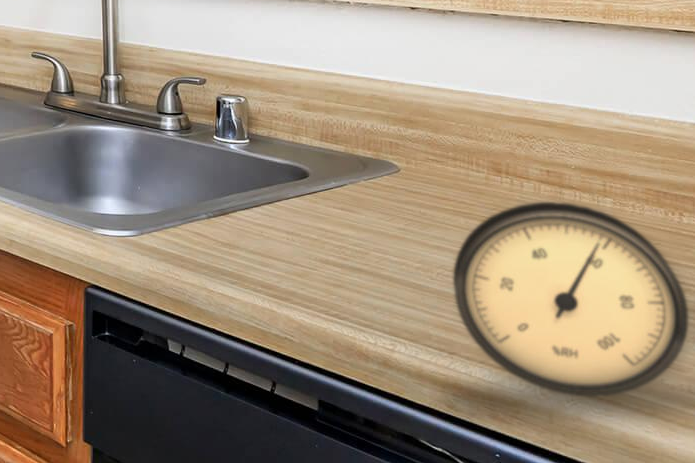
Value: 58
